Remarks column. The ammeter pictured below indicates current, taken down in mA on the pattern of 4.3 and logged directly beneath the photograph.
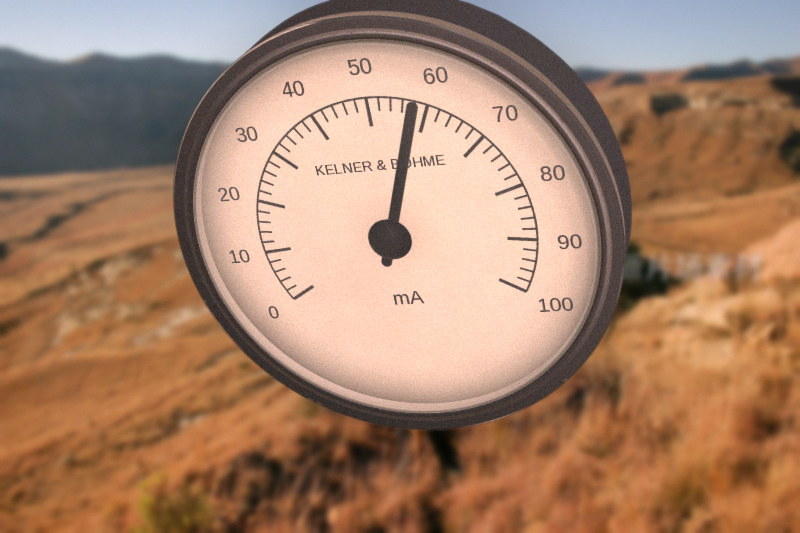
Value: 58
